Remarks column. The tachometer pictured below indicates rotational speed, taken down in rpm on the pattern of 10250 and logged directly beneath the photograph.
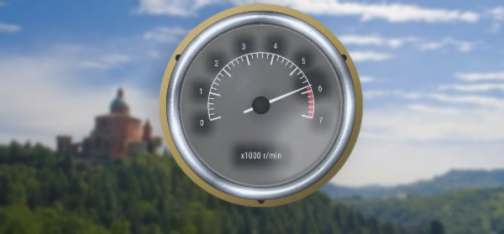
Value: 5800
